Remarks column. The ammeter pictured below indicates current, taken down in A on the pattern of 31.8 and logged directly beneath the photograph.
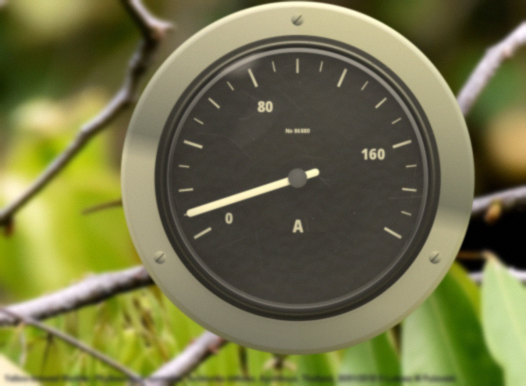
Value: 10
